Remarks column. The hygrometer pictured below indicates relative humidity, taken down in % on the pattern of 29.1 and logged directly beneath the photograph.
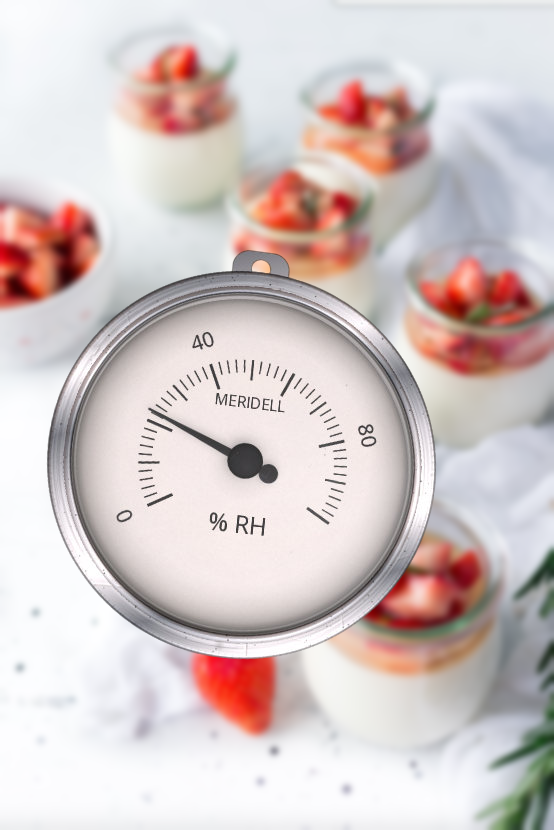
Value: 22
